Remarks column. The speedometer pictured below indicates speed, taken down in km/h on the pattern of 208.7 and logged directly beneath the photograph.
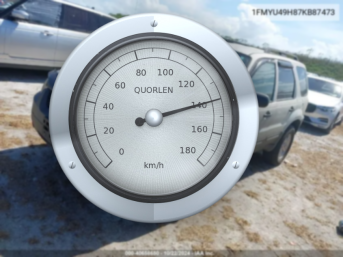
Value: 140
